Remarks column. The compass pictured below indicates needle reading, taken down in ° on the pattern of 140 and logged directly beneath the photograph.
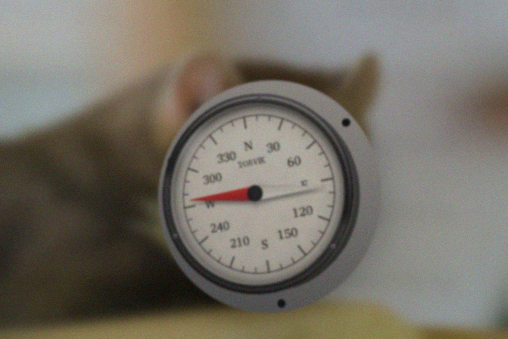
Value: 275
